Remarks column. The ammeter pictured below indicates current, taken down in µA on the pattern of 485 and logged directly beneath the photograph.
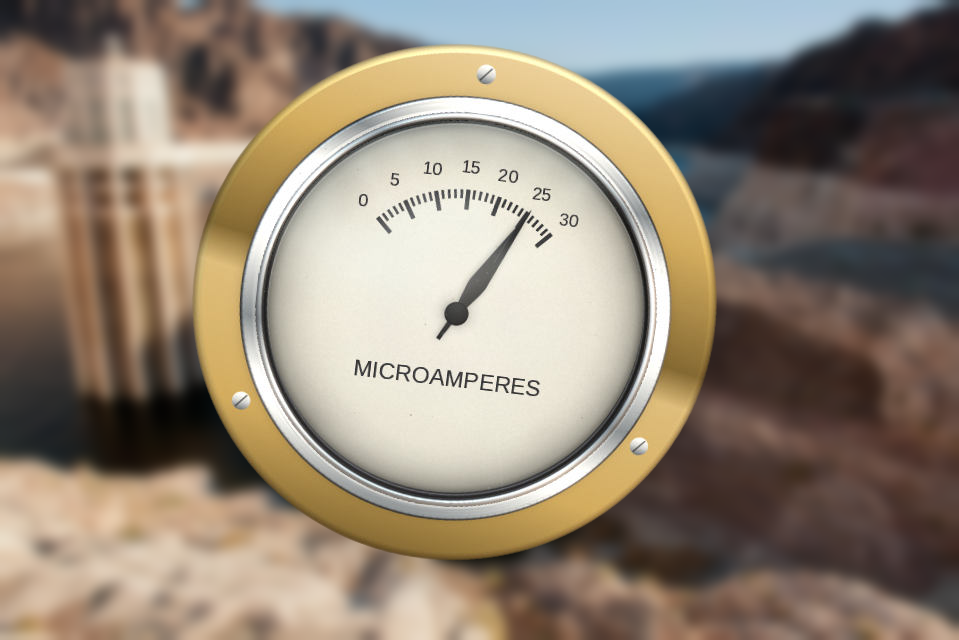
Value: 25
